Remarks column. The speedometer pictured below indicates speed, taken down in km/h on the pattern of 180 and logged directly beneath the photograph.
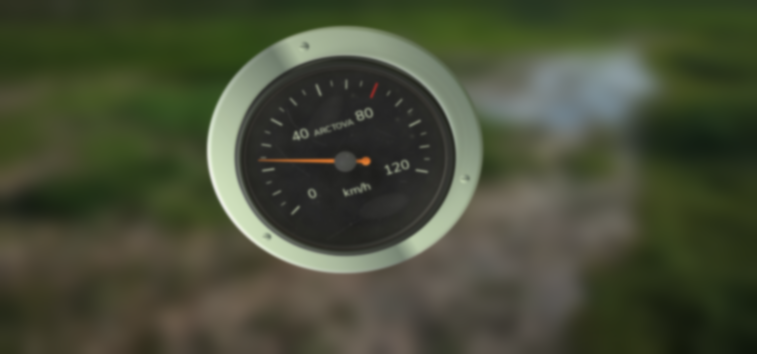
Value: 25
